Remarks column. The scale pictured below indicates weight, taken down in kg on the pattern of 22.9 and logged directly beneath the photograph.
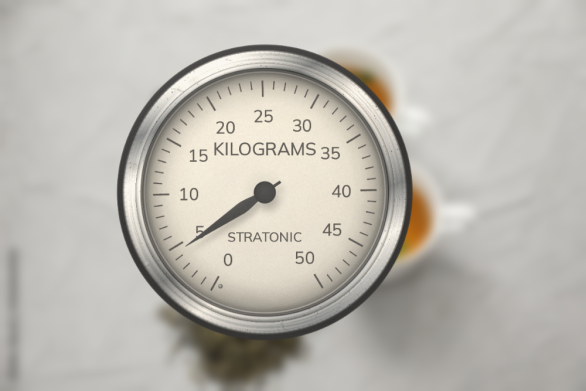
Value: 4.5
